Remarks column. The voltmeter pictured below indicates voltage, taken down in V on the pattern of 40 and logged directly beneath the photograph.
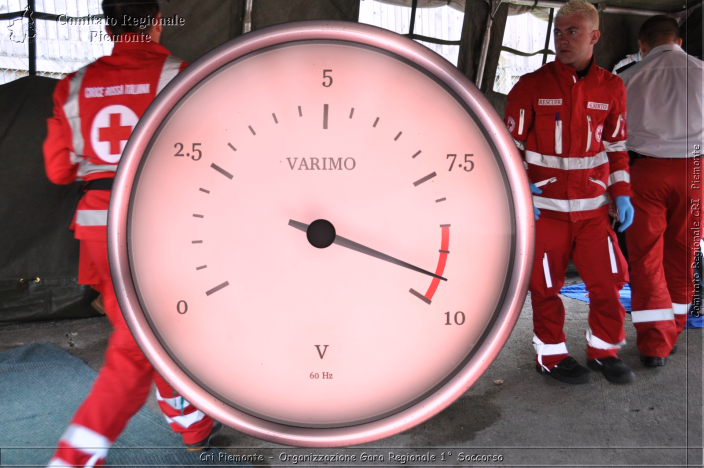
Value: 9.5
